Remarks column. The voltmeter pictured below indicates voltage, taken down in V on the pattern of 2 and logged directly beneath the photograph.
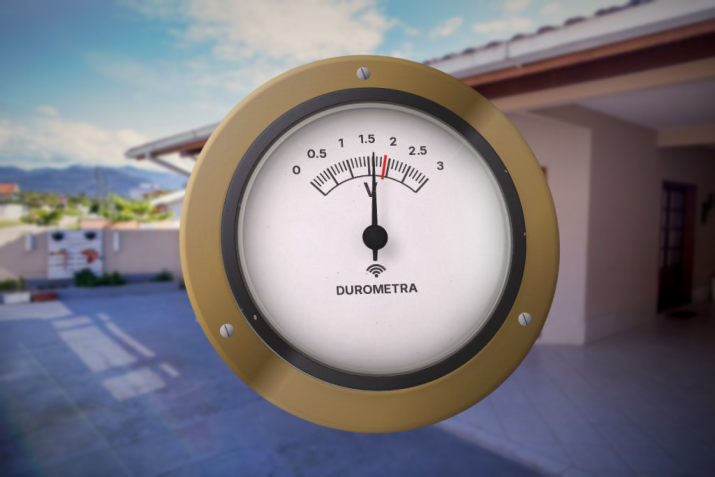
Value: 1.6
